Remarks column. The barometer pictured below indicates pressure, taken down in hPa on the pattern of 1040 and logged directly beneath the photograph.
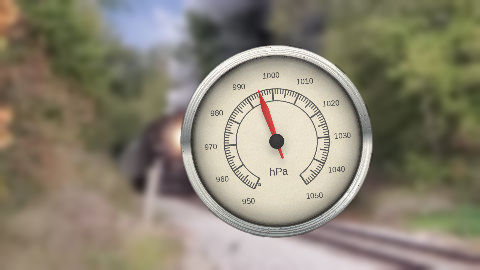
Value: 995
